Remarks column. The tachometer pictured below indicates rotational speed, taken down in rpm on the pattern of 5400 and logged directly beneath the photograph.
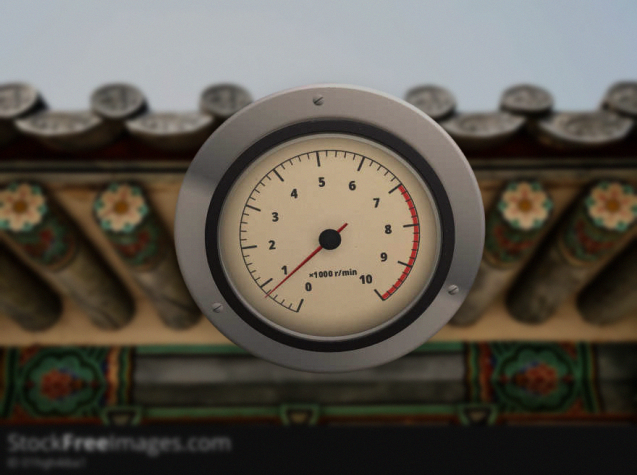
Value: 800
